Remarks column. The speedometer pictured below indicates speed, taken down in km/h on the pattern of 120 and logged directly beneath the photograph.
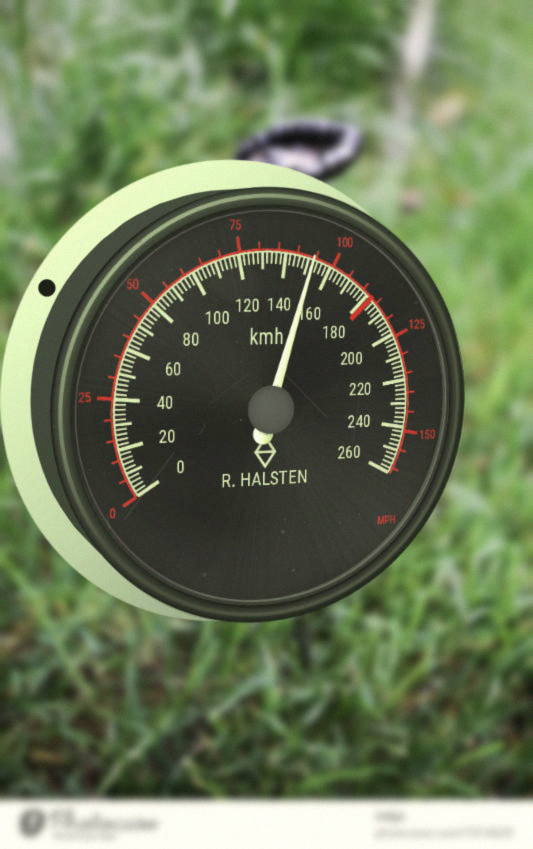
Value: 150
